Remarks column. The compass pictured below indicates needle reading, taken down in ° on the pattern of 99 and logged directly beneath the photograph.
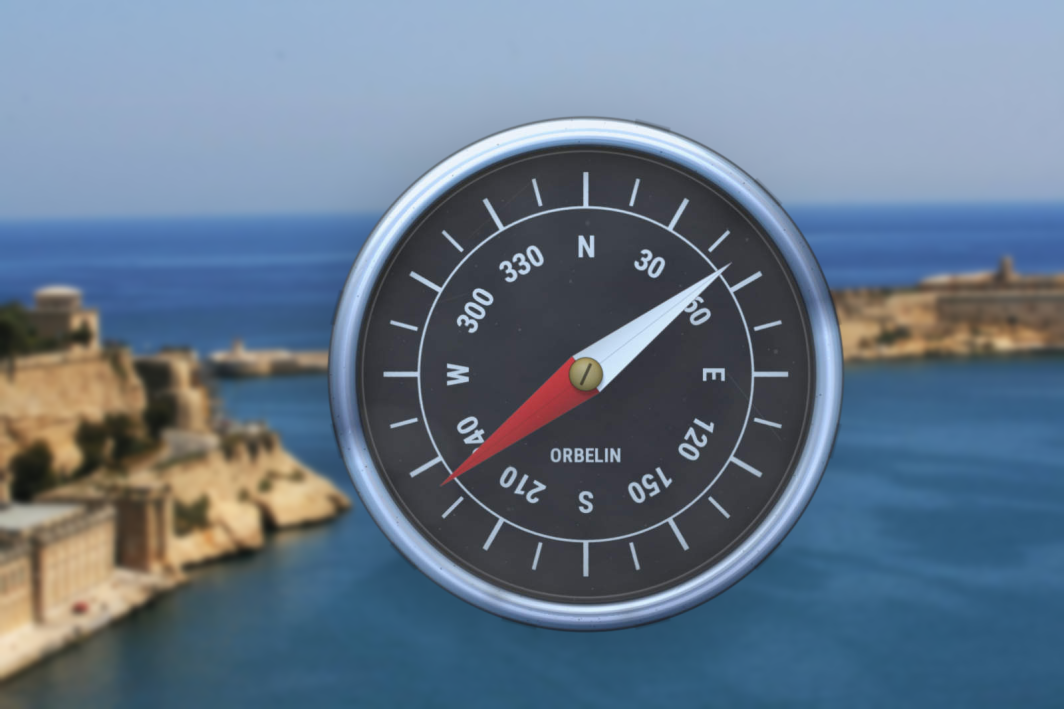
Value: 232.5
